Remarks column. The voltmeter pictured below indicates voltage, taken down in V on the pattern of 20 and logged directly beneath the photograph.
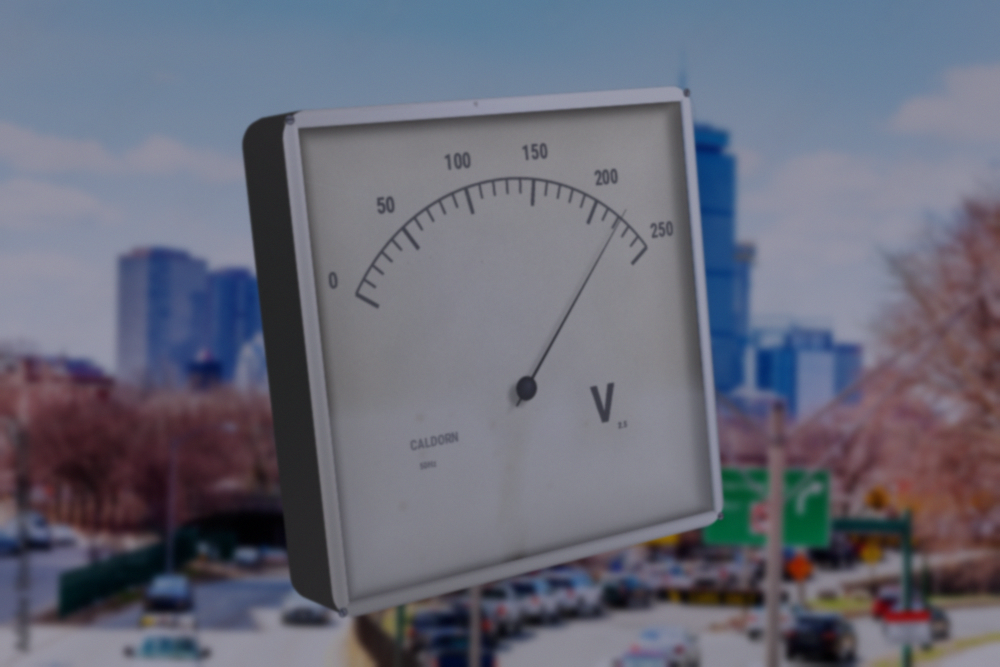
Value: 220
